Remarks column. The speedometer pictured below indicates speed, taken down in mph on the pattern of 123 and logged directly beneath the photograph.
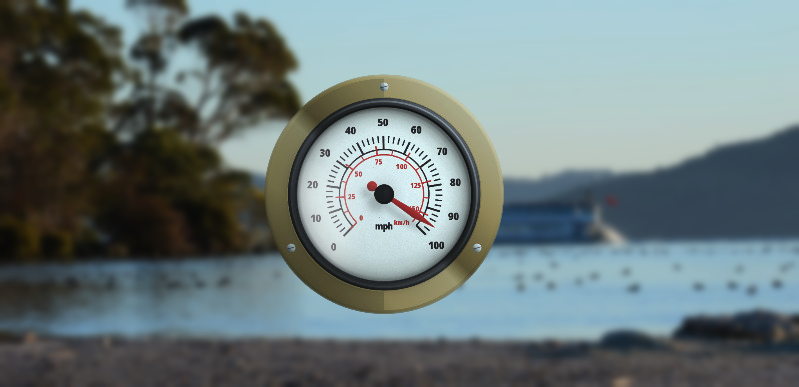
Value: 96
